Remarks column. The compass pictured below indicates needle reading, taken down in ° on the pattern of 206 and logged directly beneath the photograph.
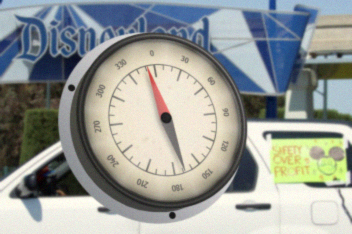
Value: 350
